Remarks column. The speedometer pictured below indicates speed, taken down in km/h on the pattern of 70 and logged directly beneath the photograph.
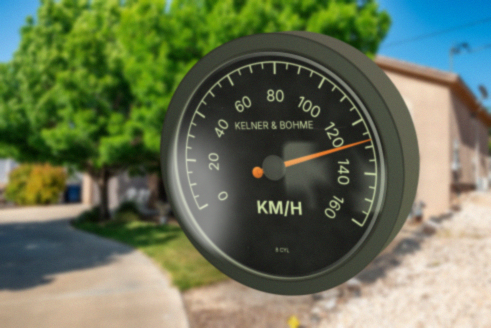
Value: 127.5
